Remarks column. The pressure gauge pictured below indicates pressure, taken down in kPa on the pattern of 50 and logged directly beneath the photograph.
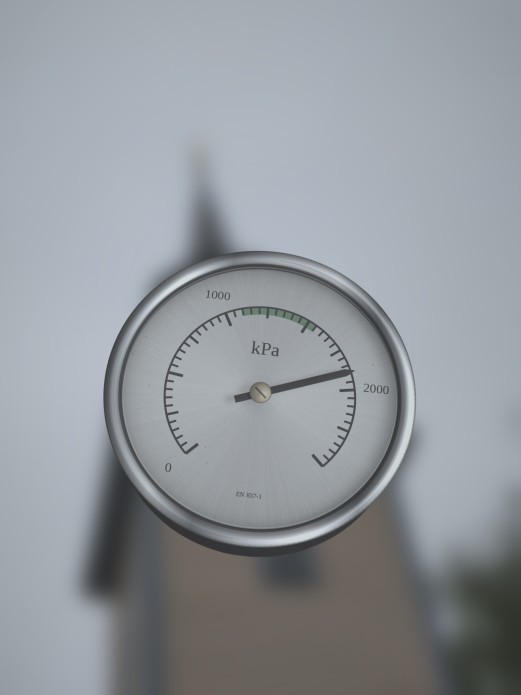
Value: 1900
